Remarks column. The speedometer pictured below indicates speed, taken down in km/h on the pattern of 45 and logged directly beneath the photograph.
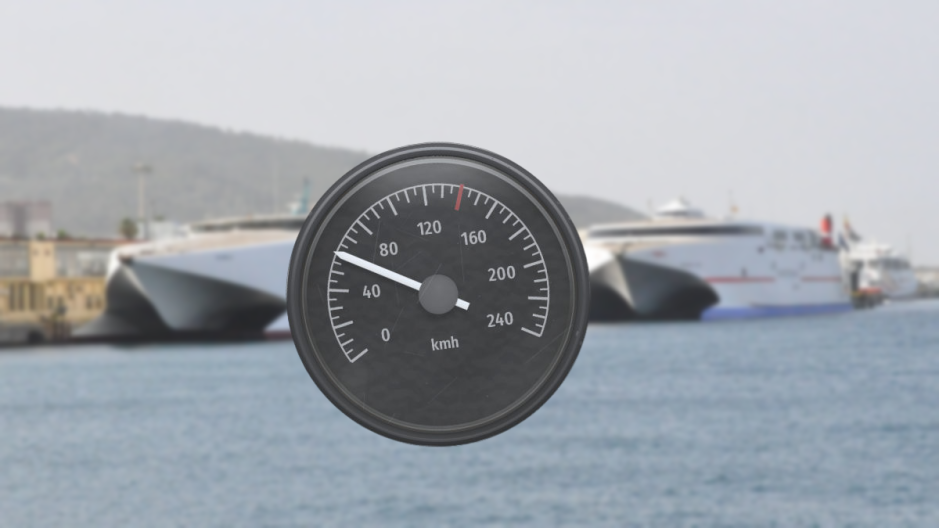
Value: 60
